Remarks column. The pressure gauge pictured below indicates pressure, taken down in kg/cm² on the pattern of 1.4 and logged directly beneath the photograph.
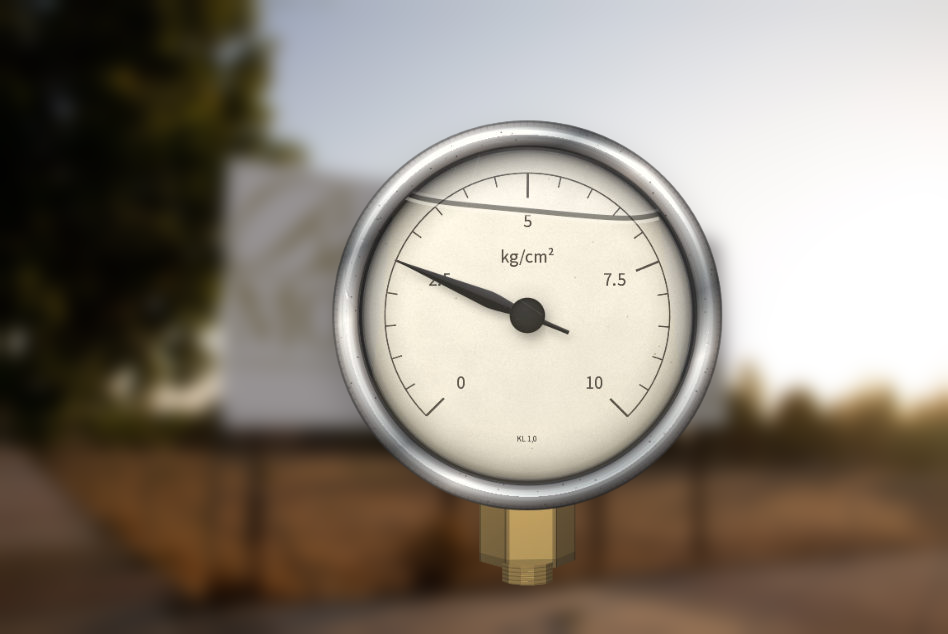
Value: 2.5
